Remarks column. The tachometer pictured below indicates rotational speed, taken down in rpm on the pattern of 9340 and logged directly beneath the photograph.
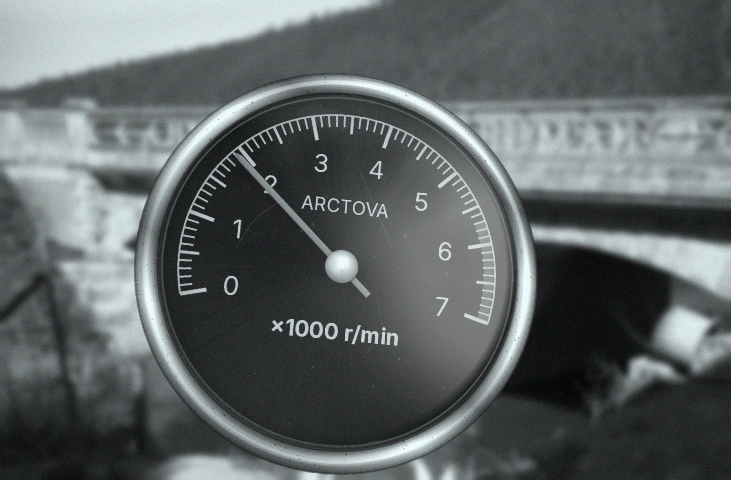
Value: 1900
